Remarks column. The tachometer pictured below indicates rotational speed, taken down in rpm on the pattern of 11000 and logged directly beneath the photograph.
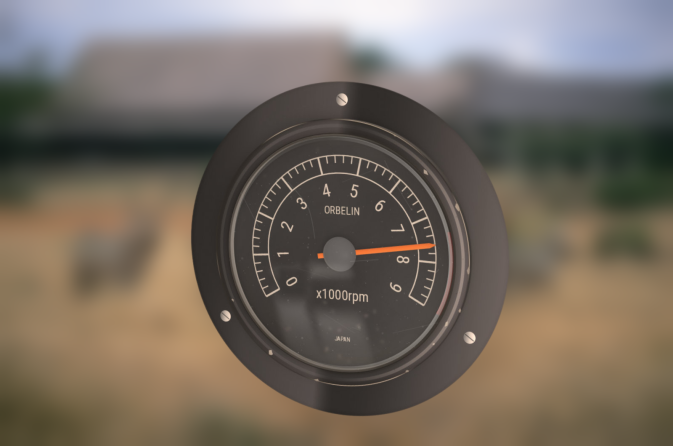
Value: 7600
